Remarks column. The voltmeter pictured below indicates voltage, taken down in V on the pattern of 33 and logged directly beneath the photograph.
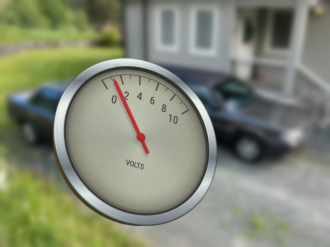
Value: 1
